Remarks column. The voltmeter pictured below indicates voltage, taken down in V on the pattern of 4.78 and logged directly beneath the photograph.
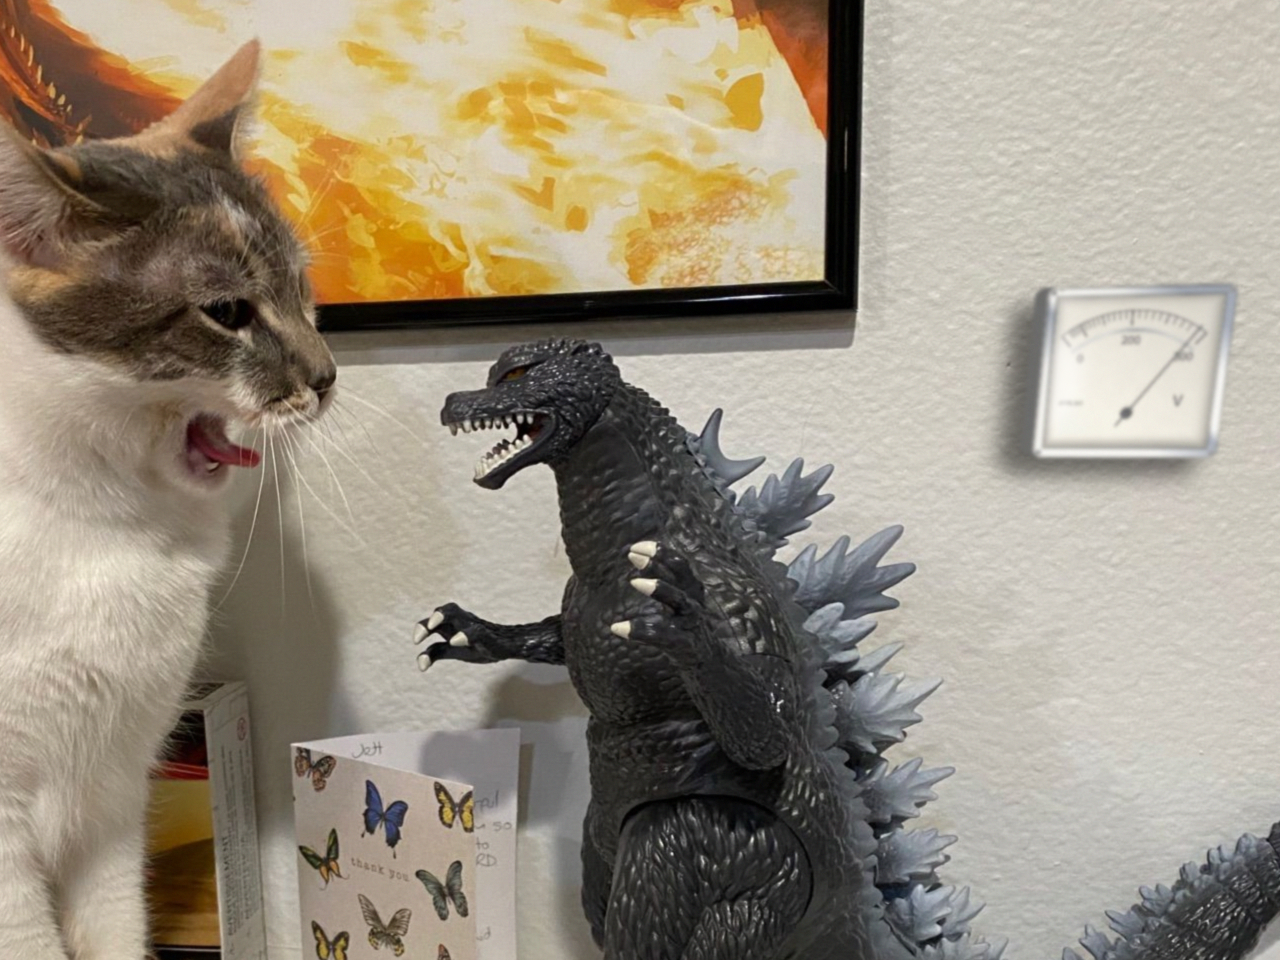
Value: 290
